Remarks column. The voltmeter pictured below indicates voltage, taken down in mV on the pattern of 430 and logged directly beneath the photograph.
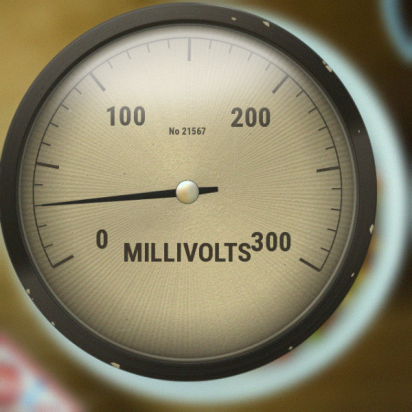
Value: 30
